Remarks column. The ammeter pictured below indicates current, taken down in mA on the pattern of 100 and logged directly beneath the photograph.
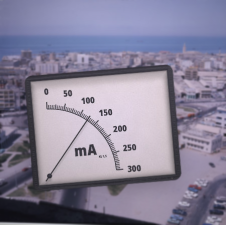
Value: 125
